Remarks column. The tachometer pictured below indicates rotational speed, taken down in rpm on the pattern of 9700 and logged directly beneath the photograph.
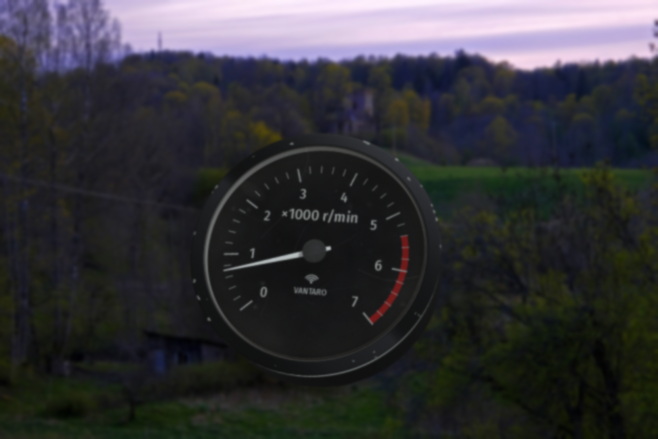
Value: 700
